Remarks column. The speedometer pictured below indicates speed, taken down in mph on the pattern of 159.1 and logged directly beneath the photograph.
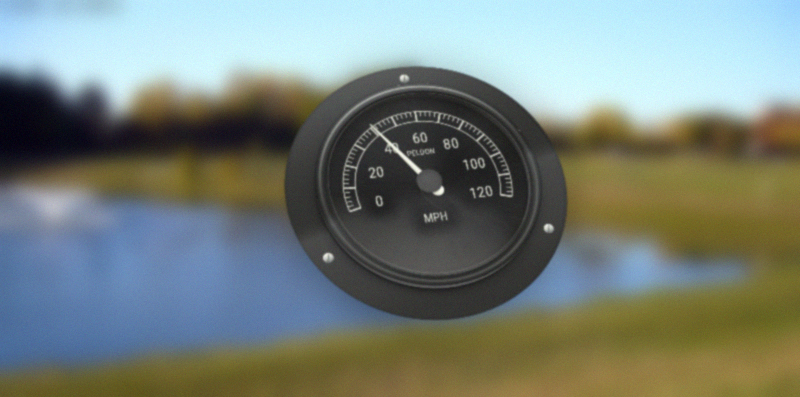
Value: 40
